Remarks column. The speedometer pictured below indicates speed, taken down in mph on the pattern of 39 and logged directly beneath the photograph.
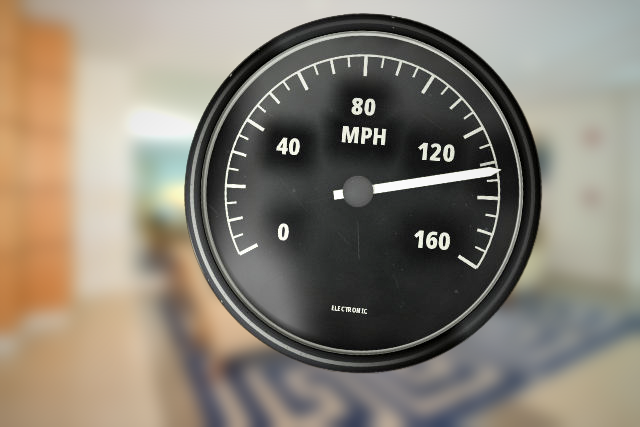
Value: 132.5
